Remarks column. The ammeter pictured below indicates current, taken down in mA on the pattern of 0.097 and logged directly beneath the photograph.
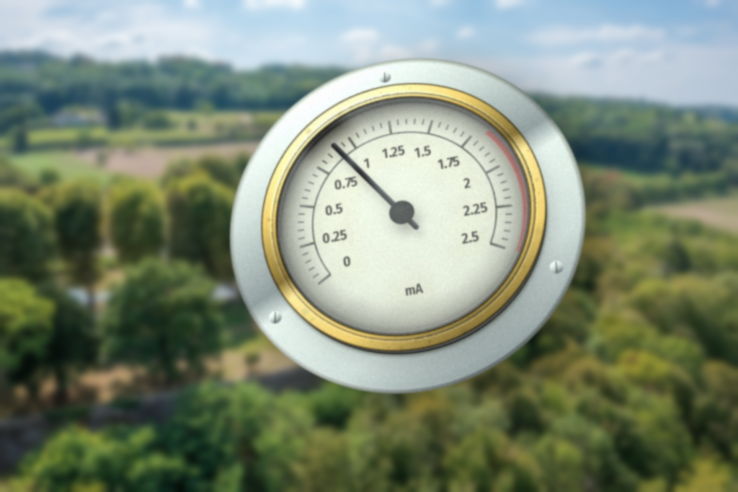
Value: 0.9
